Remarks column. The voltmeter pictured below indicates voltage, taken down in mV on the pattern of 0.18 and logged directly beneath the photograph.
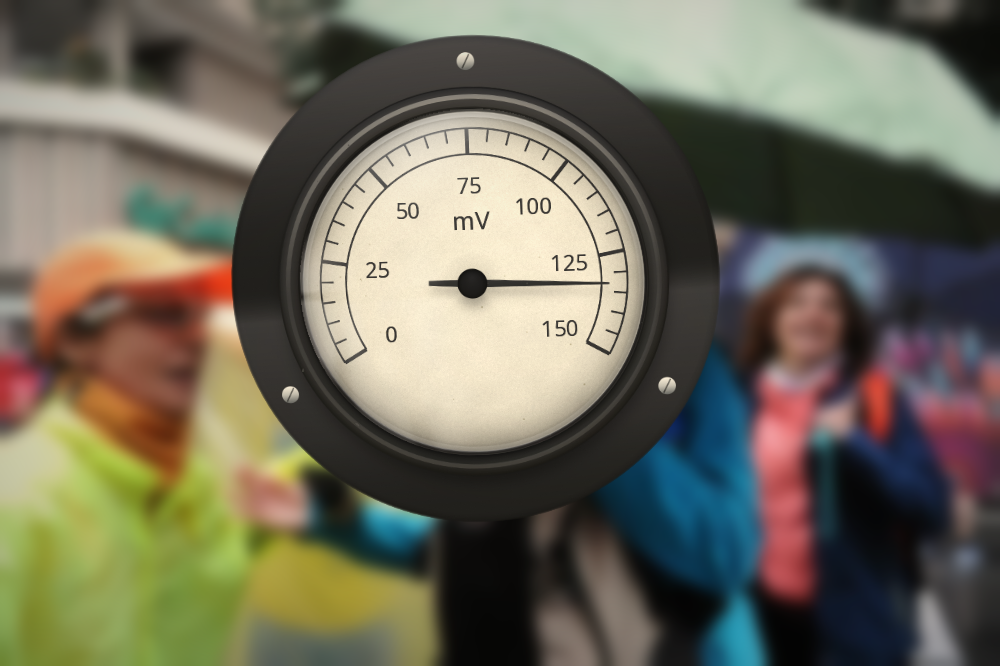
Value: 132.5
